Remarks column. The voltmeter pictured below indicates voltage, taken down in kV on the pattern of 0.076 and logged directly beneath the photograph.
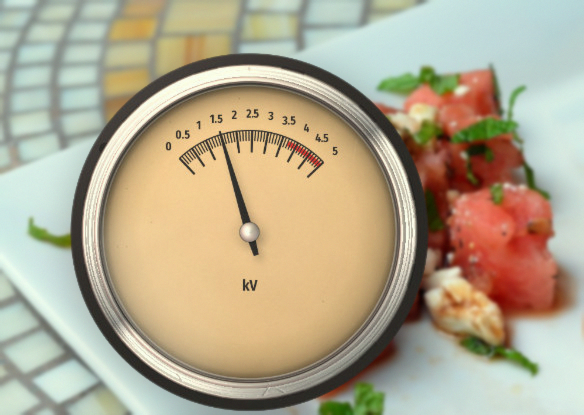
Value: 1.5
